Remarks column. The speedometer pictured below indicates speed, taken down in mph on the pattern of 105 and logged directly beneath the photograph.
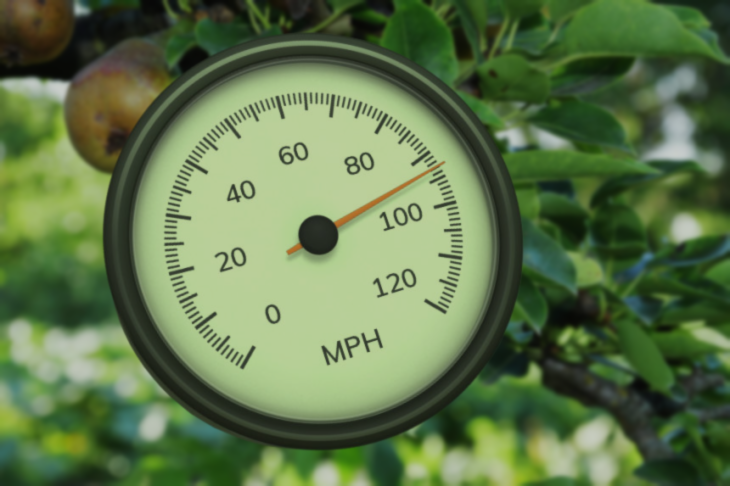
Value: 93
